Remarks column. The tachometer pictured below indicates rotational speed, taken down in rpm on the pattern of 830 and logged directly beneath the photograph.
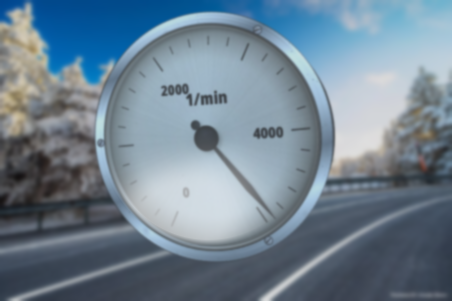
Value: 4900
